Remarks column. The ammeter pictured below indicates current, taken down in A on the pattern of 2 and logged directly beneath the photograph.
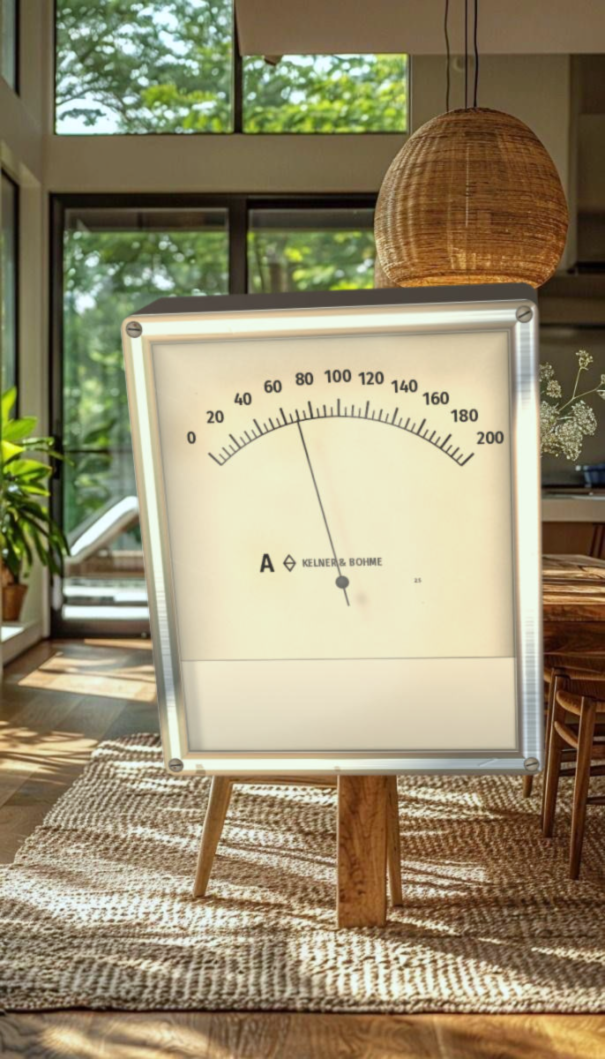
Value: 70
